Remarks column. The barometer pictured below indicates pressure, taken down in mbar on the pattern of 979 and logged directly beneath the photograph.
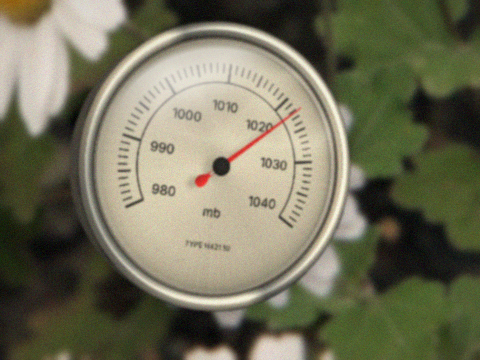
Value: 1022
